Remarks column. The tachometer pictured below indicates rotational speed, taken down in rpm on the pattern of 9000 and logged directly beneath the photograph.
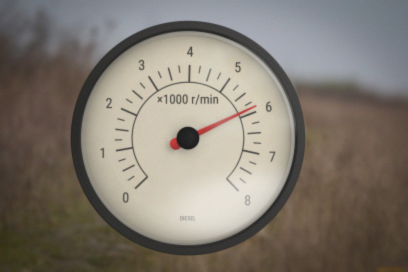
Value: 5875
